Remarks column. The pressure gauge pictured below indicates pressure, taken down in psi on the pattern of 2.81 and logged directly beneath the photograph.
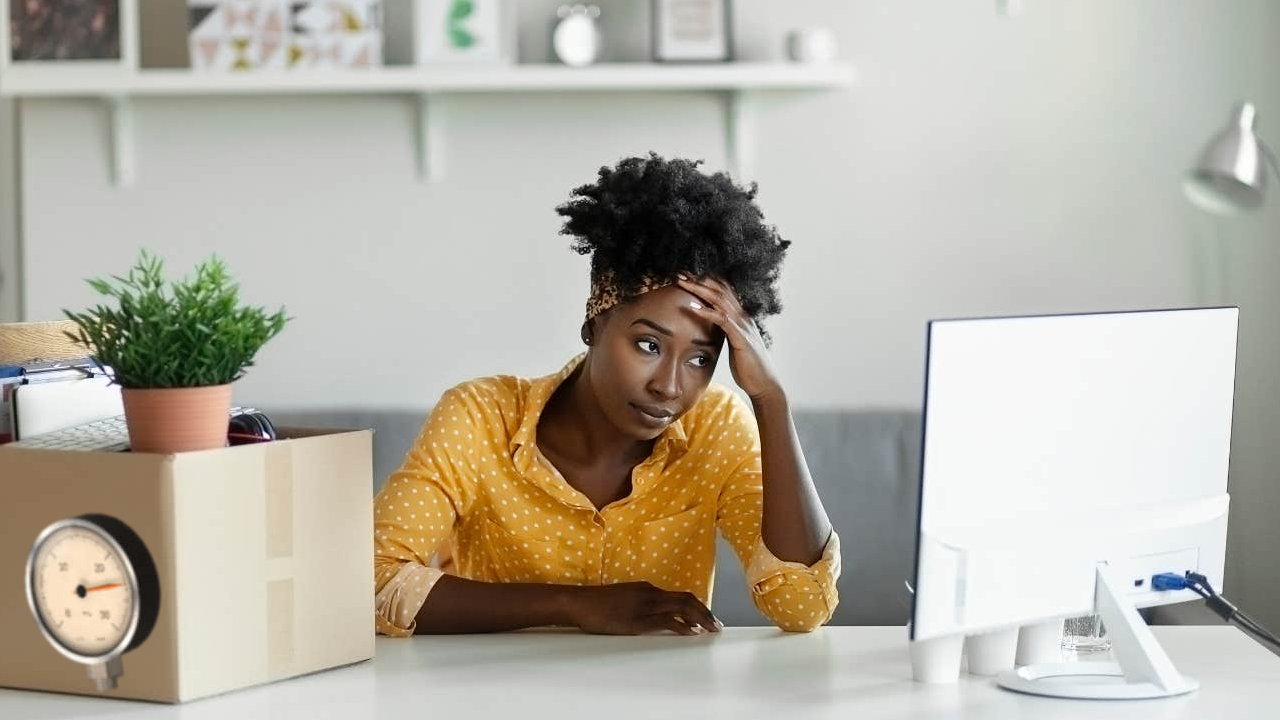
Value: 24
